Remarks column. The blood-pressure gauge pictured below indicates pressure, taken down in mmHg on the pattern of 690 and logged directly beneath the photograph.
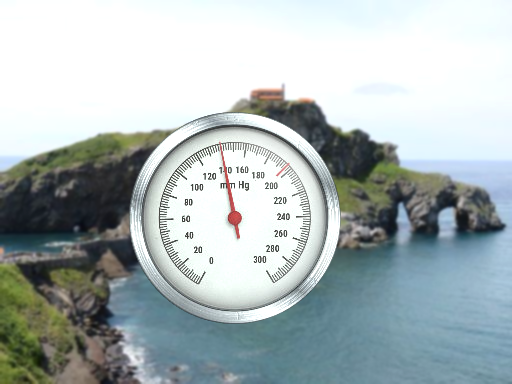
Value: 140
